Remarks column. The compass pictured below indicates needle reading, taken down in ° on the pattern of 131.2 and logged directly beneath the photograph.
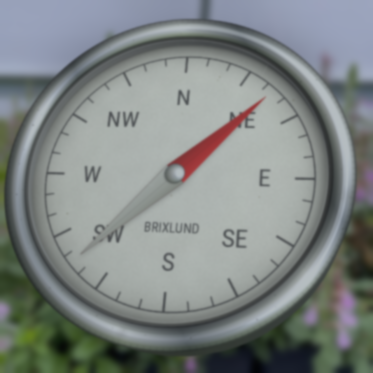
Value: 45
